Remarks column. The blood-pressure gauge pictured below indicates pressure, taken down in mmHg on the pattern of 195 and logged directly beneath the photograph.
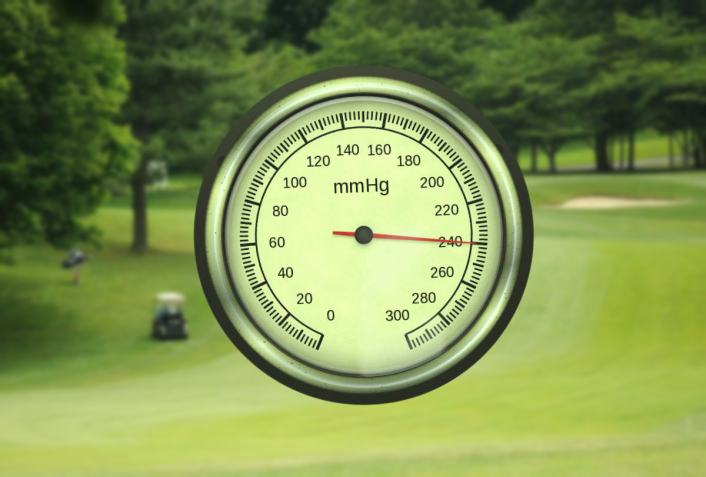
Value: 240
